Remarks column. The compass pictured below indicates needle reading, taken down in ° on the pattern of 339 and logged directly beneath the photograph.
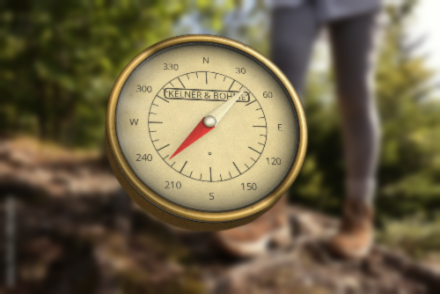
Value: 225
